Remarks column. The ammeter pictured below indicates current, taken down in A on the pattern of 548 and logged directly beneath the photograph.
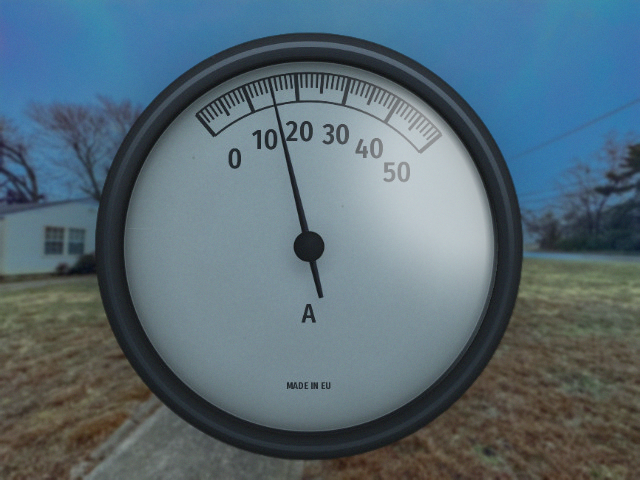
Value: 15
